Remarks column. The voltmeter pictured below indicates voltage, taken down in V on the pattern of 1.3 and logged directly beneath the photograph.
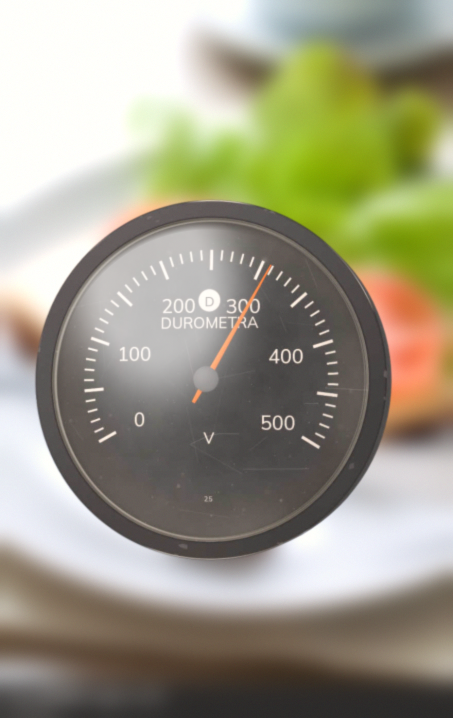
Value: 310
